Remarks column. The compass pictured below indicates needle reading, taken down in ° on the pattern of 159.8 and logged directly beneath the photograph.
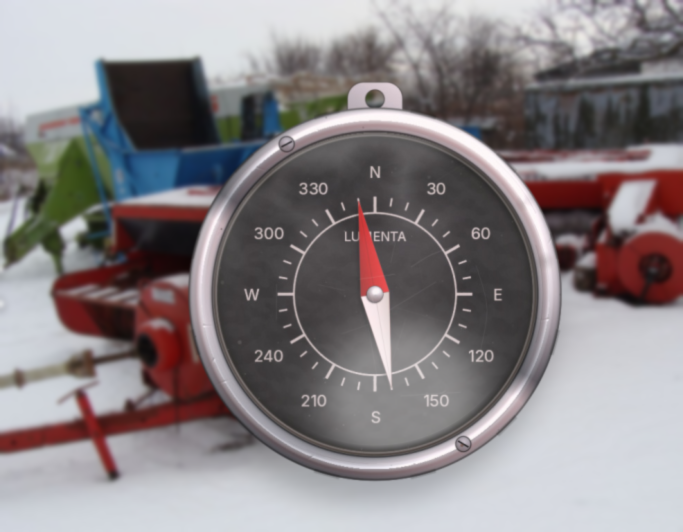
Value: 350
